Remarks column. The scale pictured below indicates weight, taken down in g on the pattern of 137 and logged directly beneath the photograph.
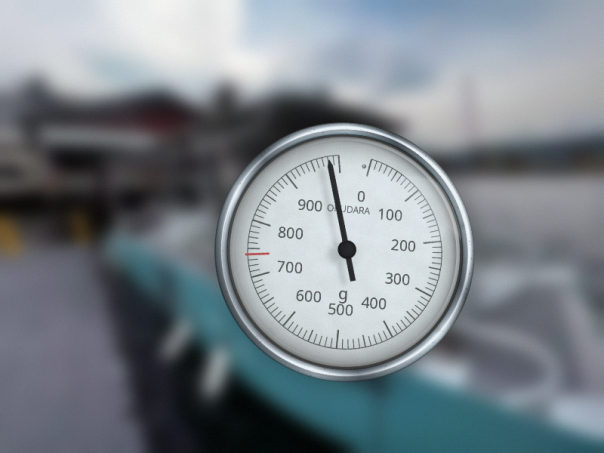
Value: 980
